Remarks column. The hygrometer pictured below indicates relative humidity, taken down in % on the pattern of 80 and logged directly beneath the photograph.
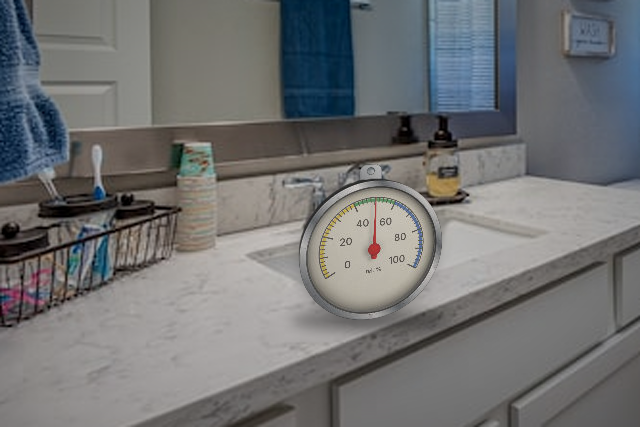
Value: 50
